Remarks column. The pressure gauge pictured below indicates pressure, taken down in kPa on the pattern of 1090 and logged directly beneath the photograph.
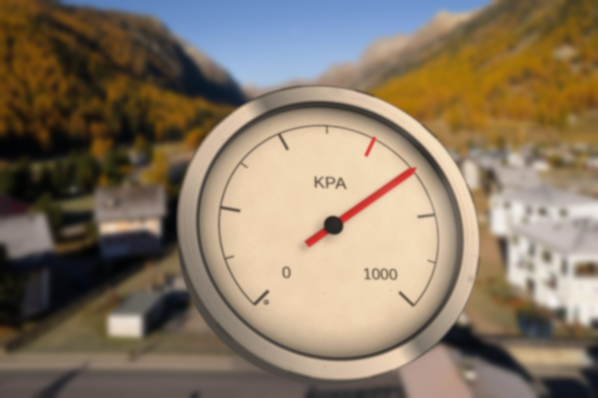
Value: 700
